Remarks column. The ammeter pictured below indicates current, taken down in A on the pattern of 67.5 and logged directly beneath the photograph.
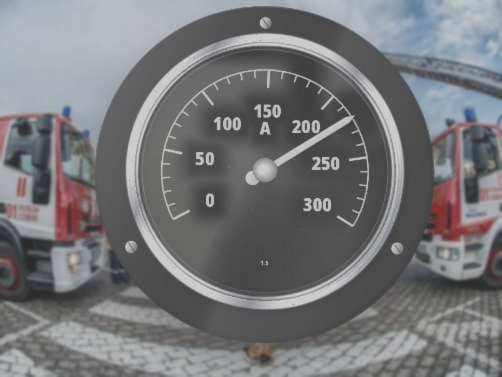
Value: 220
